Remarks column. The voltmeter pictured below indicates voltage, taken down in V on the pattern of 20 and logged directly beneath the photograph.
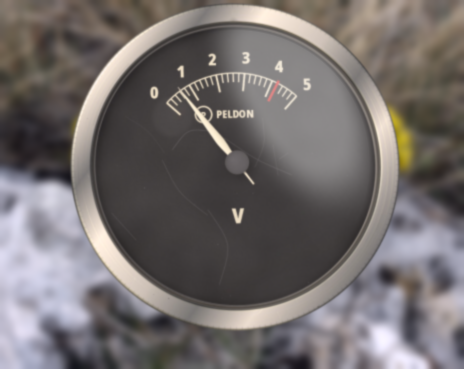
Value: 0.6
